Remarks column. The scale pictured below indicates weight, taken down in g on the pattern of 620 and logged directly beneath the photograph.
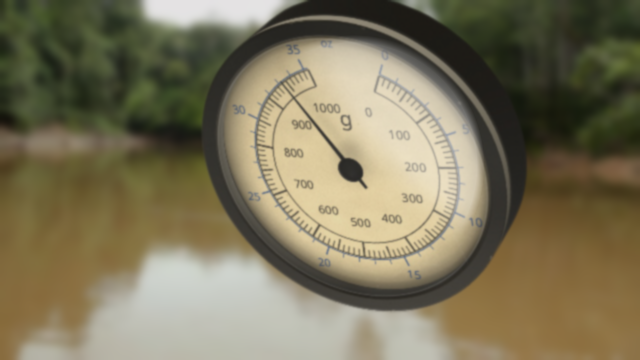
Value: 950
